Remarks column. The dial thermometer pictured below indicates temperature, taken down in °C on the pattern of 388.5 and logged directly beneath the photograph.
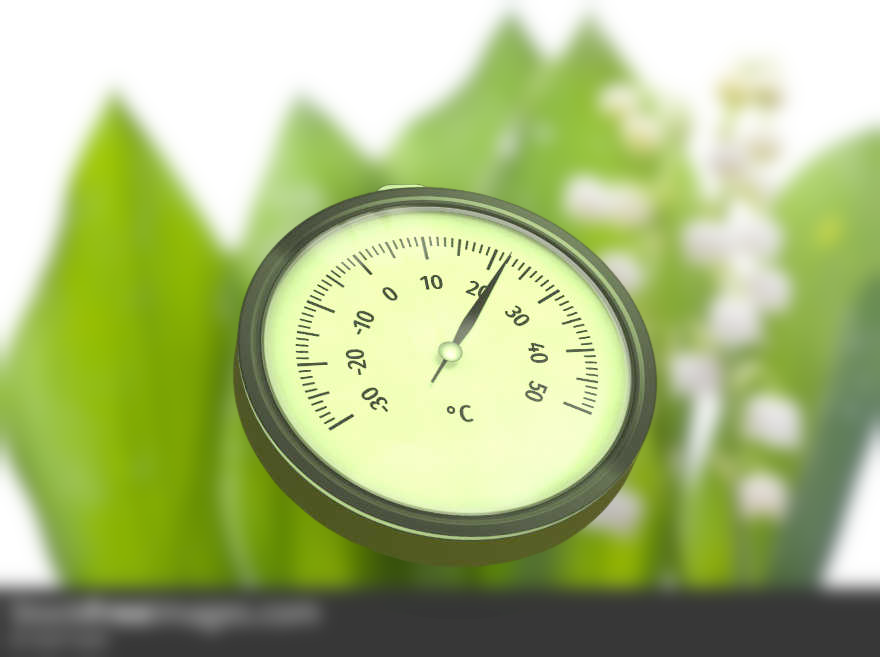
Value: 22
